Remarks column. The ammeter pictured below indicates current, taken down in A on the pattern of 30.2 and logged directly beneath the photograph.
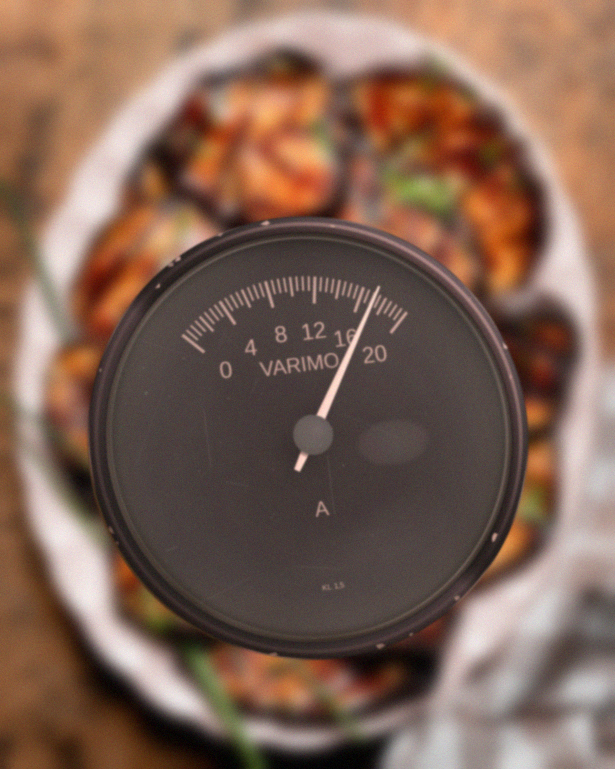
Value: 17
